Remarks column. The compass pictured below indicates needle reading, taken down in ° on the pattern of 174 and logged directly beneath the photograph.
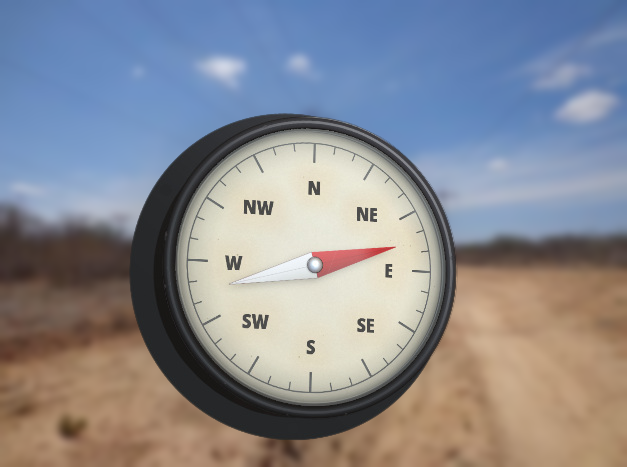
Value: 75
